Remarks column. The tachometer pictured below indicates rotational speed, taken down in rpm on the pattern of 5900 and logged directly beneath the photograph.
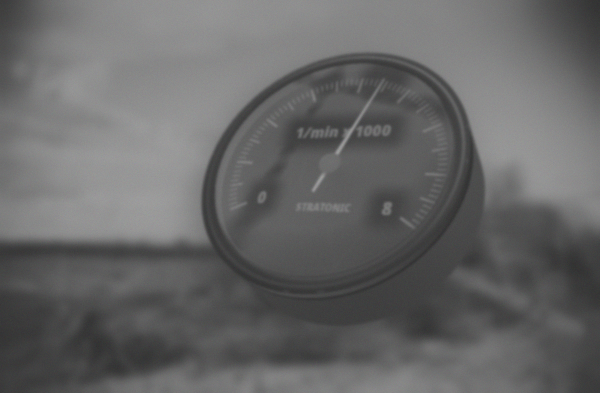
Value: 4500
